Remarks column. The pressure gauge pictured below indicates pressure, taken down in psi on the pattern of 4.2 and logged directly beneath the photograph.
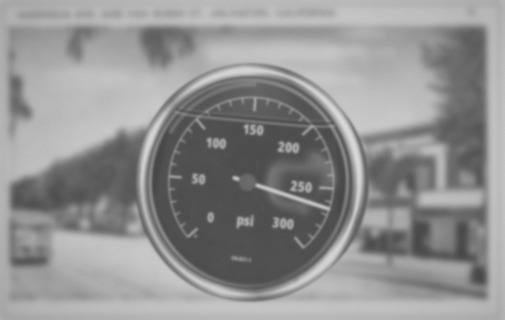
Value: 265
